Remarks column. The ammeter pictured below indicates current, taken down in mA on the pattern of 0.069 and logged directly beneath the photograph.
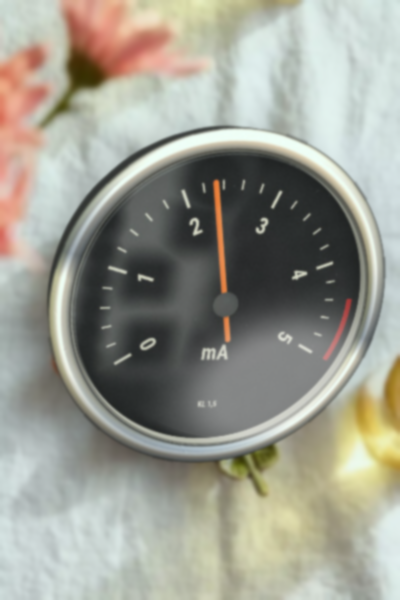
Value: 2.3
